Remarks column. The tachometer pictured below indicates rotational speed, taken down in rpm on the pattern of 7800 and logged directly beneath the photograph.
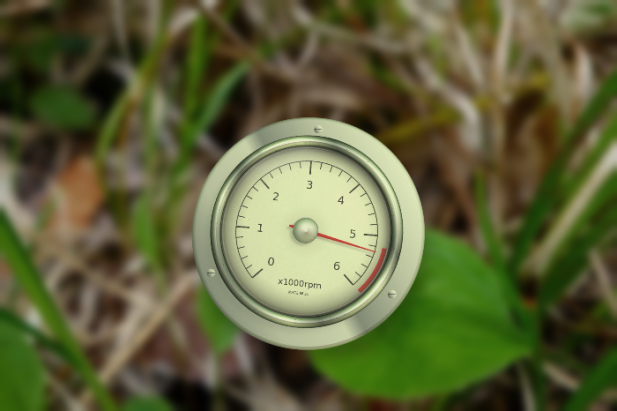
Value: 5300
